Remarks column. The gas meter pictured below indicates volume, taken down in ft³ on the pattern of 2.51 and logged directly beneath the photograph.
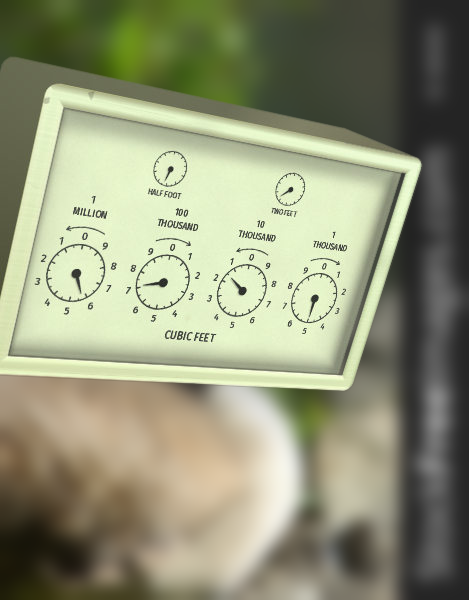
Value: 571500
